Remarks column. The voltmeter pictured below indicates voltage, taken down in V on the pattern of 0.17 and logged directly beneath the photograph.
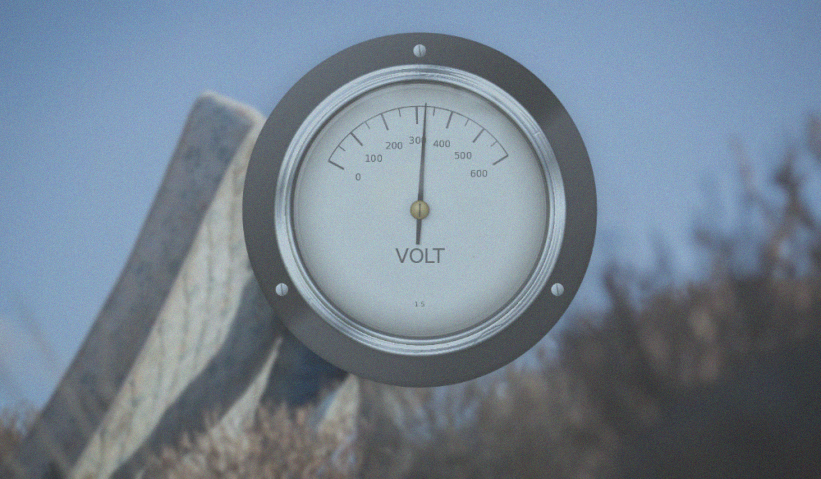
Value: 325
